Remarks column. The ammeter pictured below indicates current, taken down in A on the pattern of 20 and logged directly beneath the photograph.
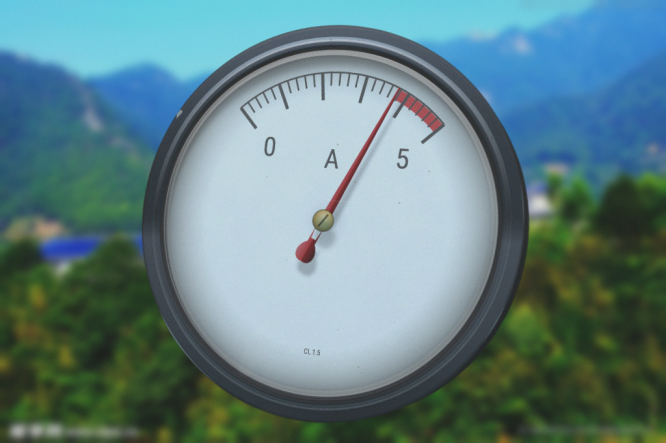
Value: 3.8
